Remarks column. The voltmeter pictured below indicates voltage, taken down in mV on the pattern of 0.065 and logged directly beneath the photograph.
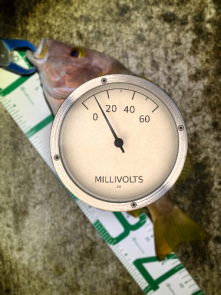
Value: 10
